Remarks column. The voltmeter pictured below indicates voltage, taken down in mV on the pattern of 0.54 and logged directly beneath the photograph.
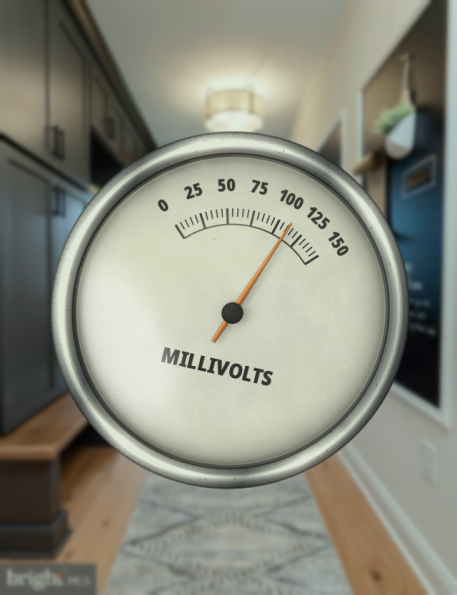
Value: 110
